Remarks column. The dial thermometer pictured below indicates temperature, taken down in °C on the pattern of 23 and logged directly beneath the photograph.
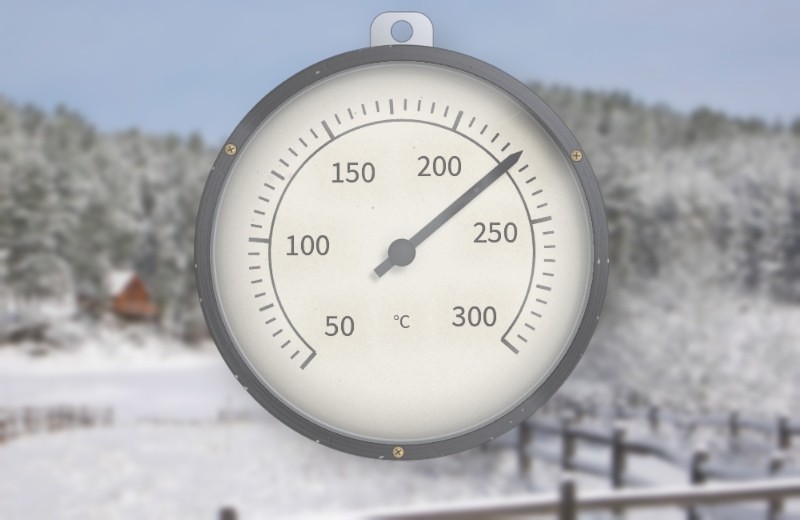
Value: 225
